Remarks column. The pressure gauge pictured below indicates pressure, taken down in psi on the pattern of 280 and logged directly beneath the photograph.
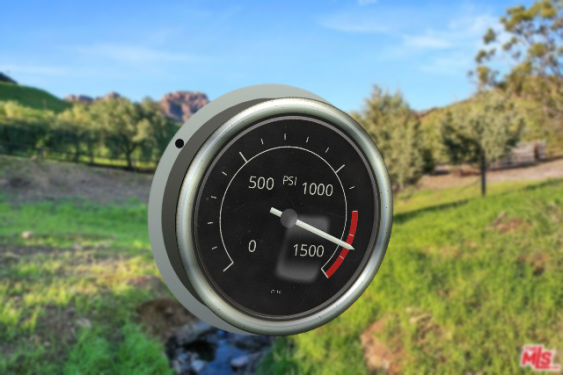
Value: 1350
